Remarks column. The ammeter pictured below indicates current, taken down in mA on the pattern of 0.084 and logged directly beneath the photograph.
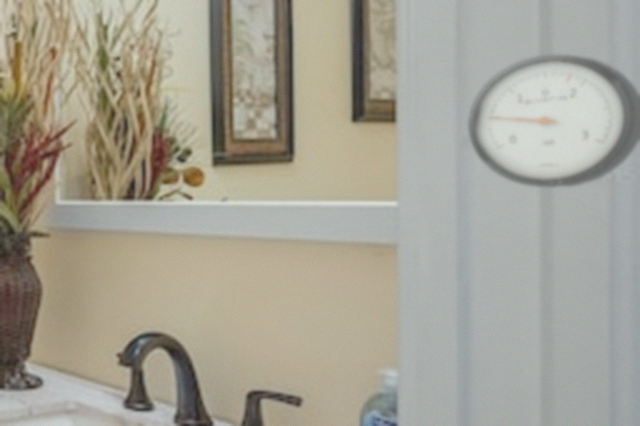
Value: 0.5
